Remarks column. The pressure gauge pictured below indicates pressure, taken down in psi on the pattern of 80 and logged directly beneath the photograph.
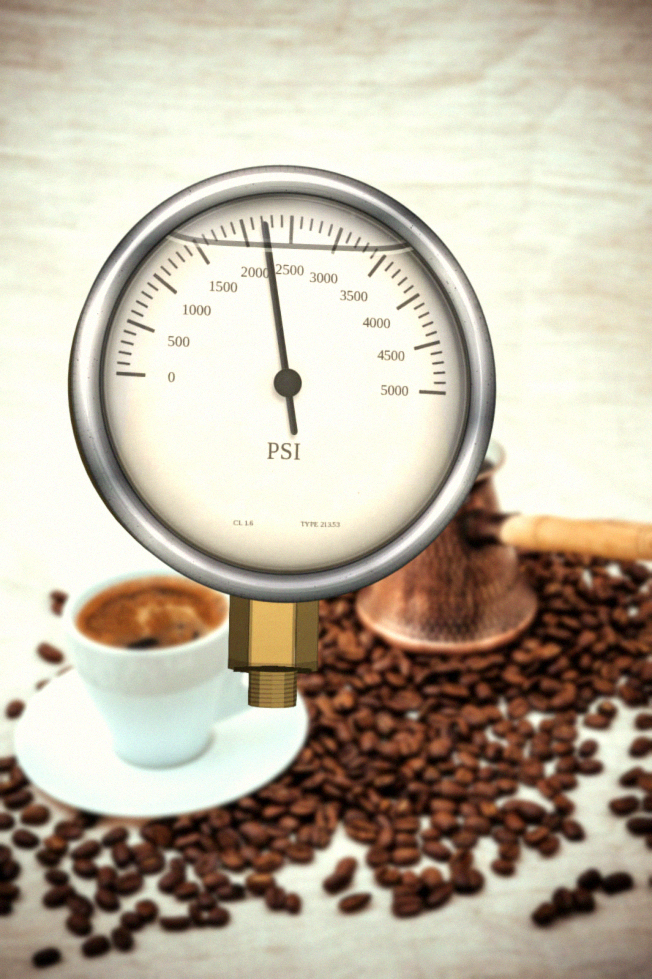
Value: 2200
